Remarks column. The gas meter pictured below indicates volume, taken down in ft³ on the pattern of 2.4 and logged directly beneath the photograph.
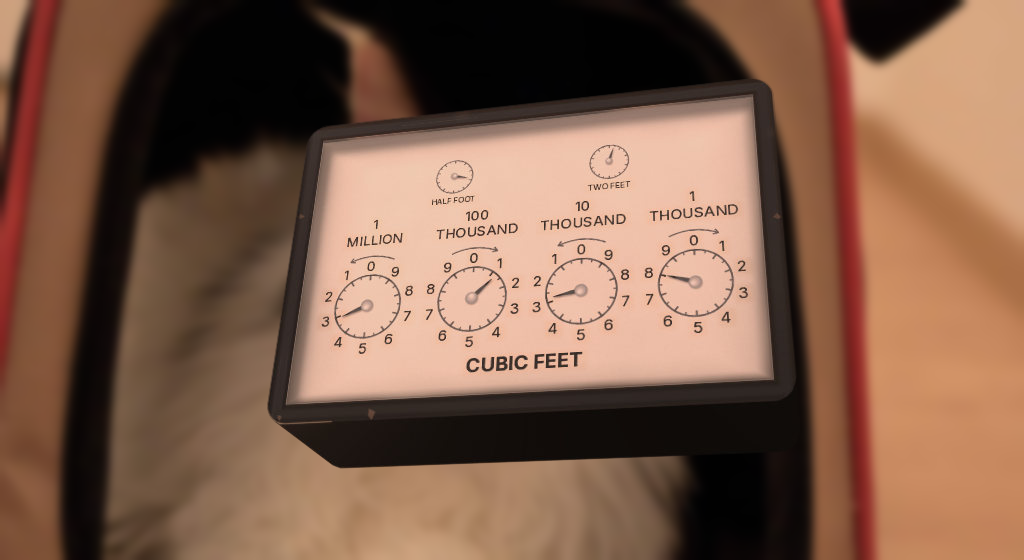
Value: 312800
